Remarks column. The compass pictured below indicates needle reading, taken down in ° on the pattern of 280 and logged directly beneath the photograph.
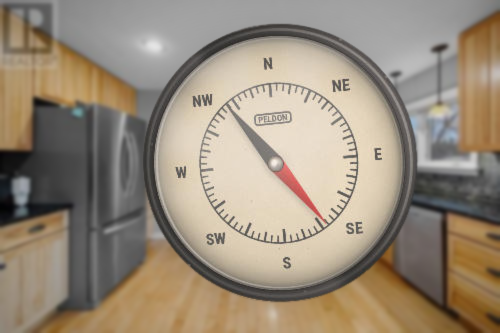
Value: 145
